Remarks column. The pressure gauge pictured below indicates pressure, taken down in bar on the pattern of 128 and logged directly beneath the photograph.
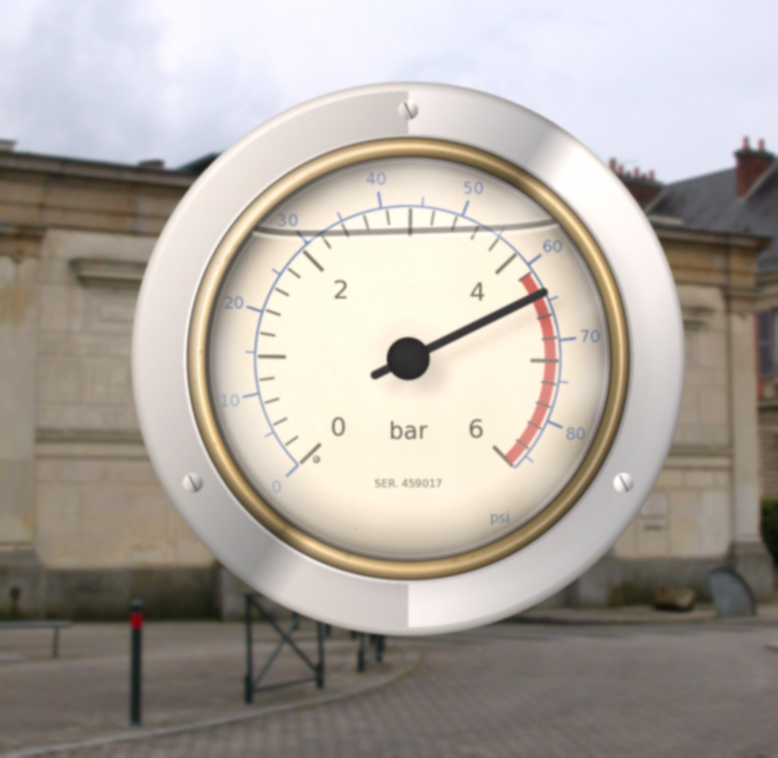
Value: 4.4
